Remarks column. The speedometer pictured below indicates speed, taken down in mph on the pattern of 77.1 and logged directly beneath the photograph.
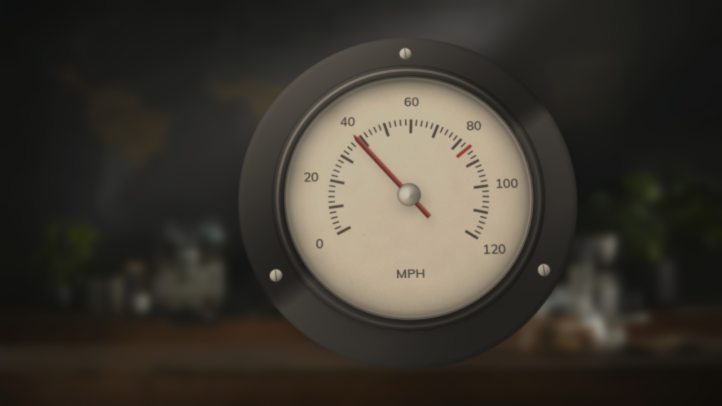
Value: 38
